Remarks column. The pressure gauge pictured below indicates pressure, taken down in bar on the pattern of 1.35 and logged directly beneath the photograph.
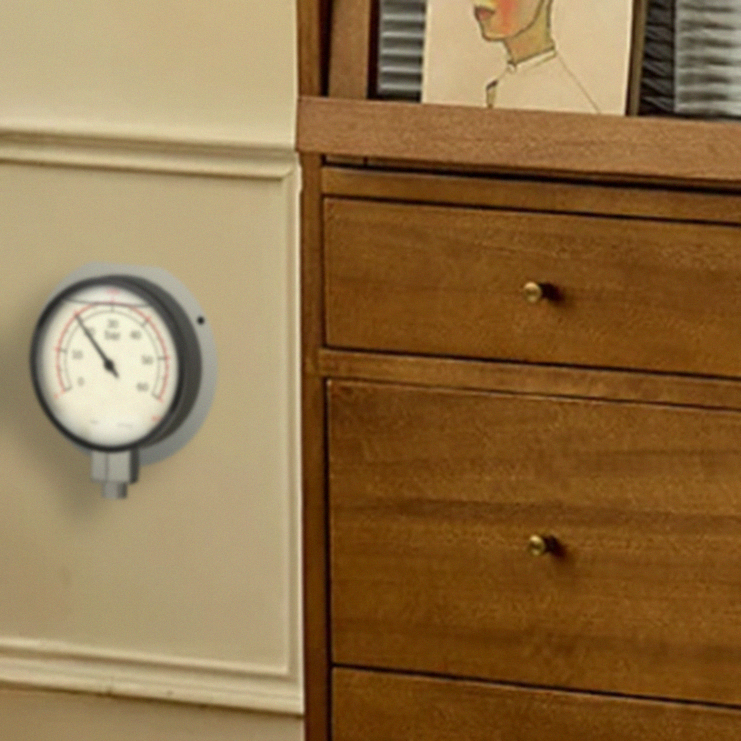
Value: 20
